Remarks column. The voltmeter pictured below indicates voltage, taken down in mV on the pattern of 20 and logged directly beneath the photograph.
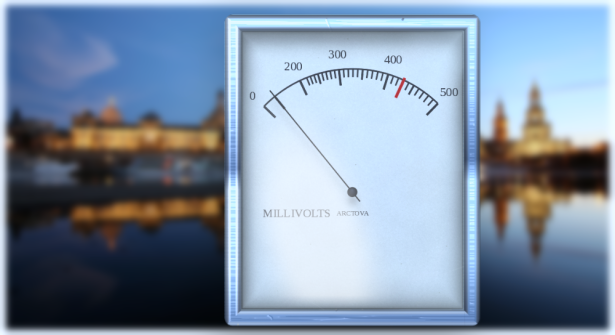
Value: 100
